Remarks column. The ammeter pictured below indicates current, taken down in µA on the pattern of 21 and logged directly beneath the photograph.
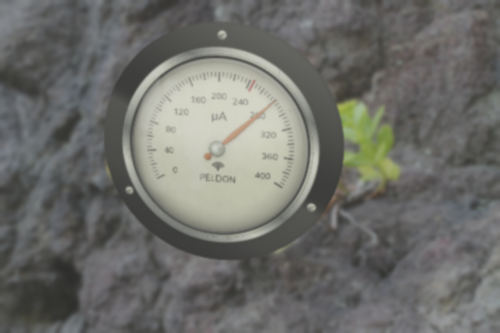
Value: 280
